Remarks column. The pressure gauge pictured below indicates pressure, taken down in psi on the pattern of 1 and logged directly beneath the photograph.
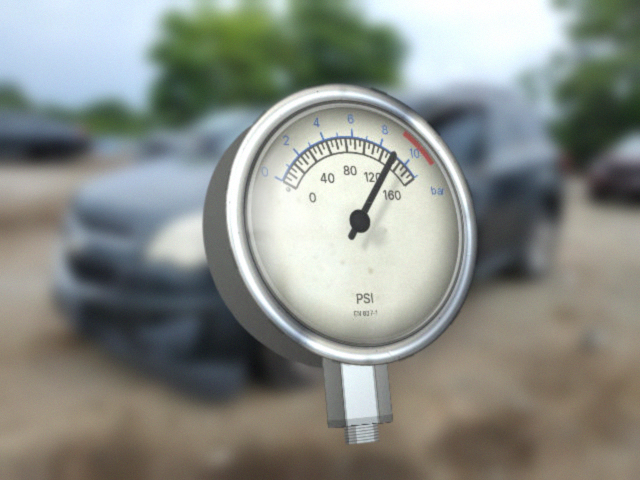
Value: 130
